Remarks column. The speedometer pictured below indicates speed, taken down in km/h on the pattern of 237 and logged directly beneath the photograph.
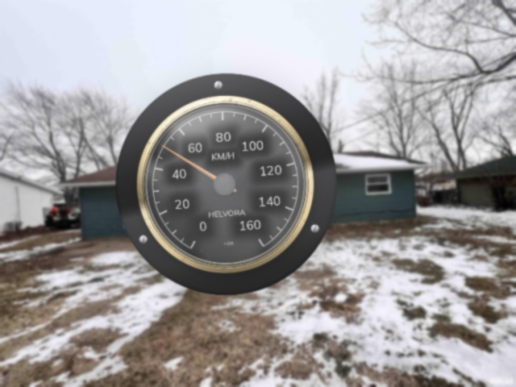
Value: 50
